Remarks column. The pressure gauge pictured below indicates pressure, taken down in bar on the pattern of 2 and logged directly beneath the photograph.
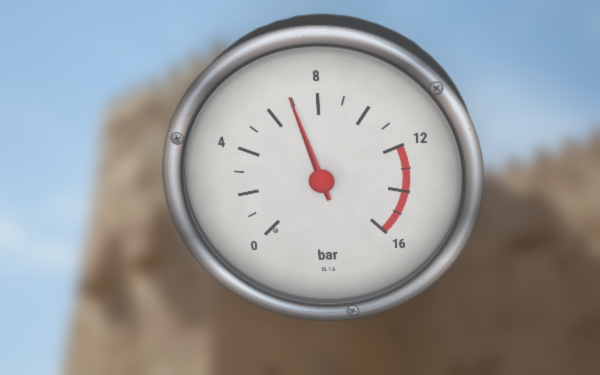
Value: 7
